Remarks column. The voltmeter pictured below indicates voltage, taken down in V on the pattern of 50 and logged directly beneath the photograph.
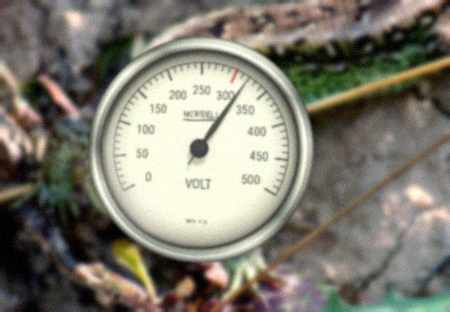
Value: 320
